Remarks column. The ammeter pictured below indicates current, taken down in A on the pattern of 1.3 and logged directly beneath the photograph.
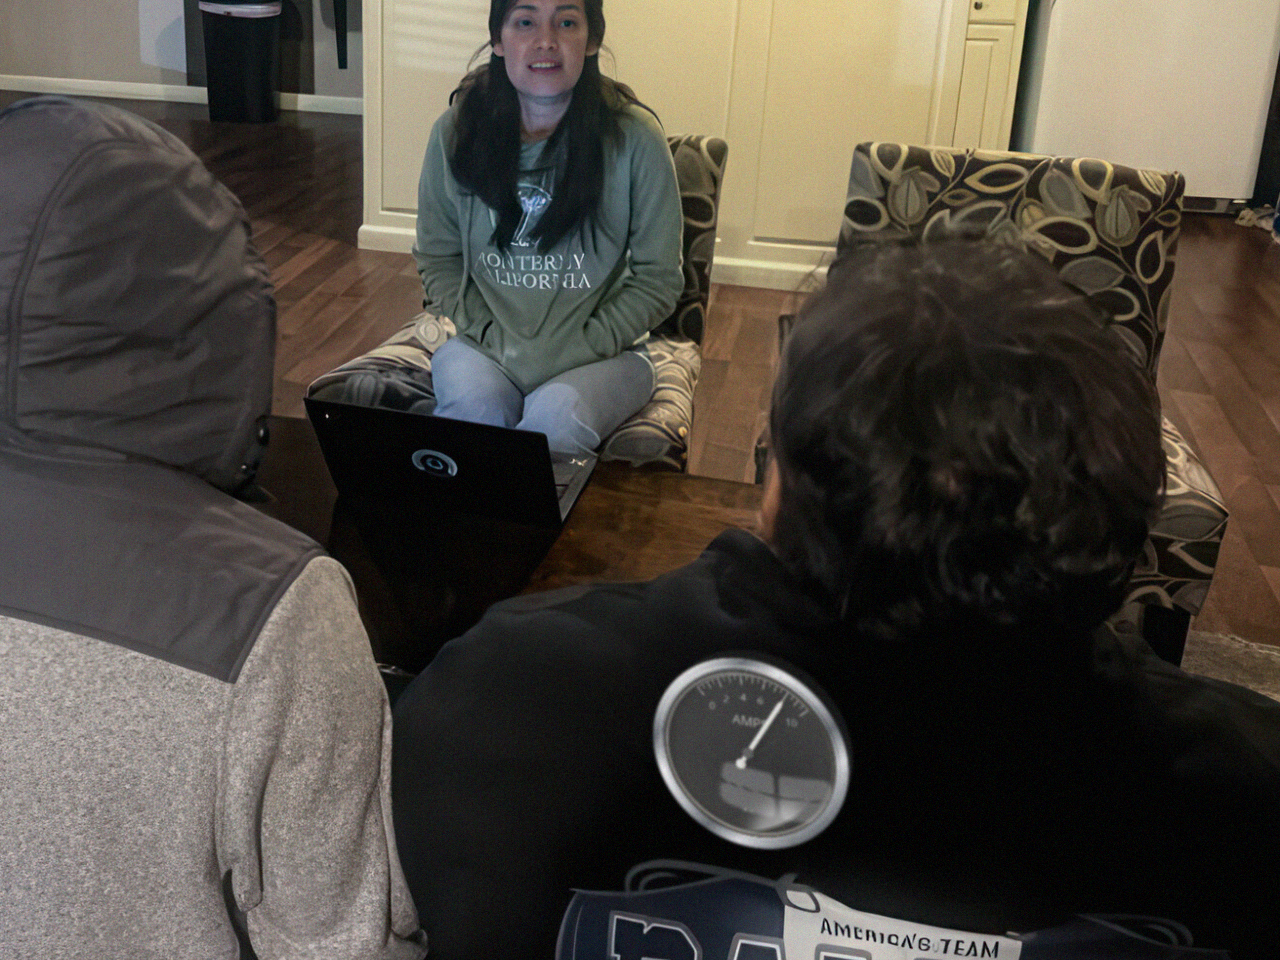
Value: 8
